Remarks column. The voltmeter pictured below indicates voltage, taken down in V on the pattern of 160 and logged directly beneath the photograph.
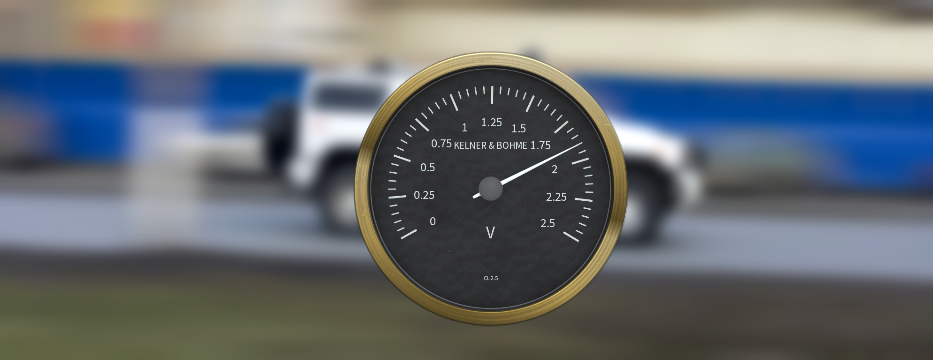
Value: 1.9
